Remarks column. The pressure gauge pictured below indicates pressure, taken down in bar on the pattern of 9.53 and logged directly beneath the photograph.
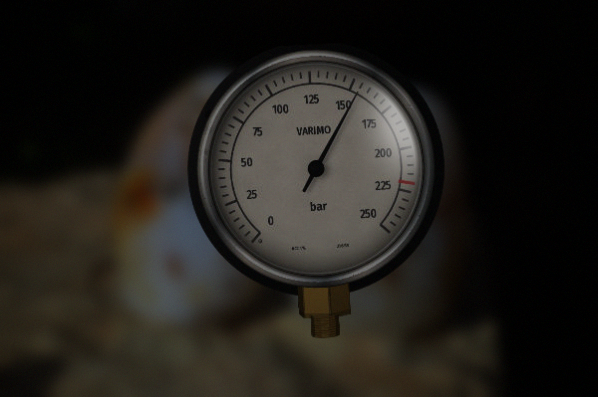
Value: 155
